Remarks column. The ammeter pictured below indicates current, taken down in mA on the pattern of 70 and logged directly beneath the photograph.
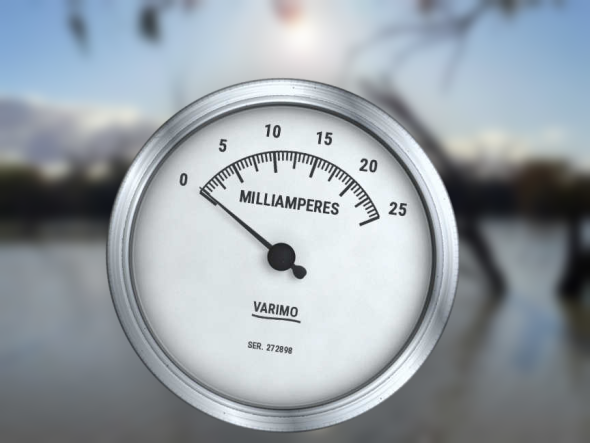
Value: 0.5
